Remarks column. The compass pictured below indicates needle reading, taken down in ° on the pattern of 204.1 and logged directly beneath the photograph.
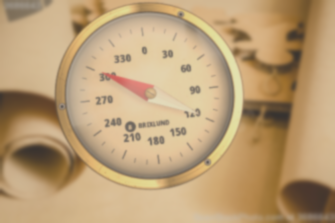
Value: 300
